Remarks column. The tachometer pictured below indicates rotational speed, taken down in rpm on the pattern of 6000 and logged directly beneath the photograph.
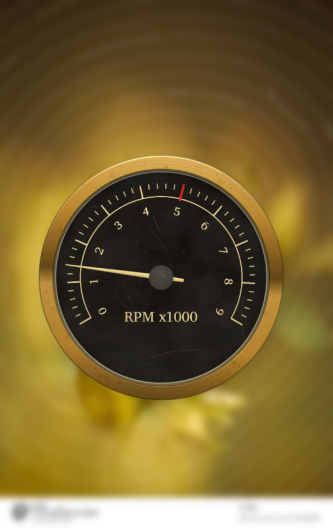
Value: 1400
